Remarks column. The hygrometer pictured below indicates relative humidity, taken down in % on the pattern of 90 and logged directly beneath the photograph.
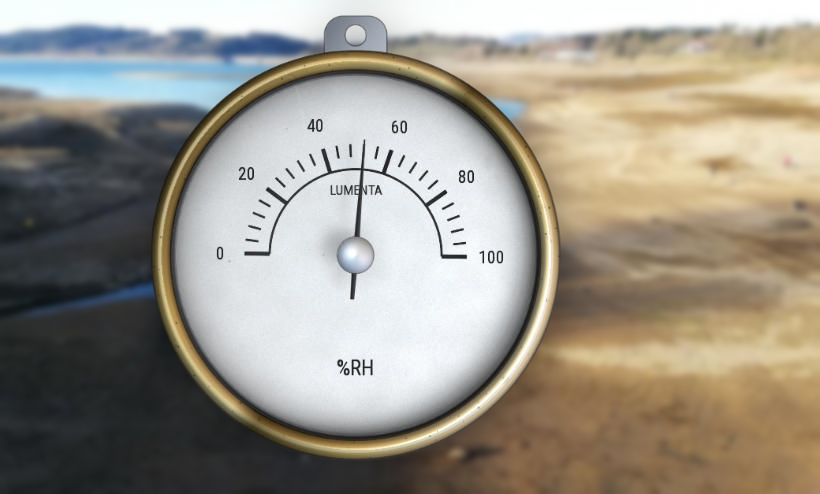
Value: 52
